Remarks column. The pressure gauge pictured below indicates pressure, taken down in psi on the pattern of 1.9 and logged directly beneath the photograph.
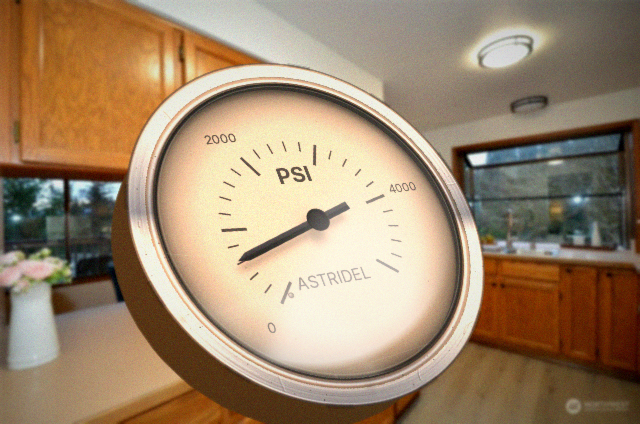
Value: 600
